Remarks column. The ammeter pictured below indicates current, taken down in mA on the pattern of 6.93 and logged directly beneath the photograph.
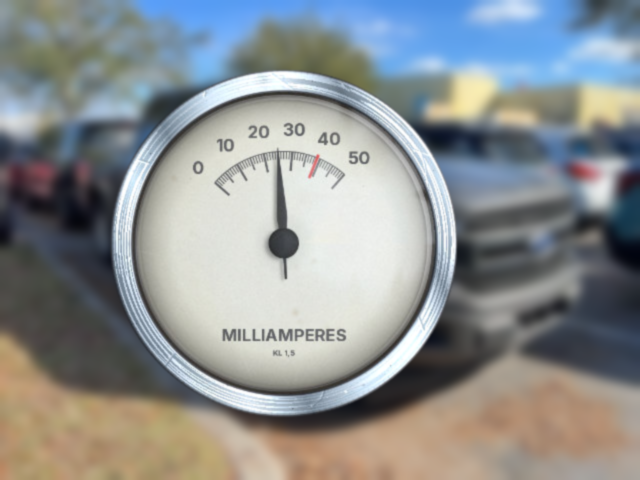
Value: 25
